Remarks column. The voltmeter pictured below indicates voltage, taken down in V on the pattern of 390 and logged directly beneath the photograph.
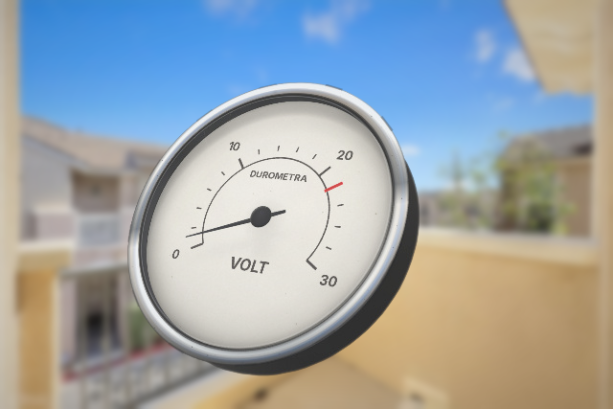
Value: 1
